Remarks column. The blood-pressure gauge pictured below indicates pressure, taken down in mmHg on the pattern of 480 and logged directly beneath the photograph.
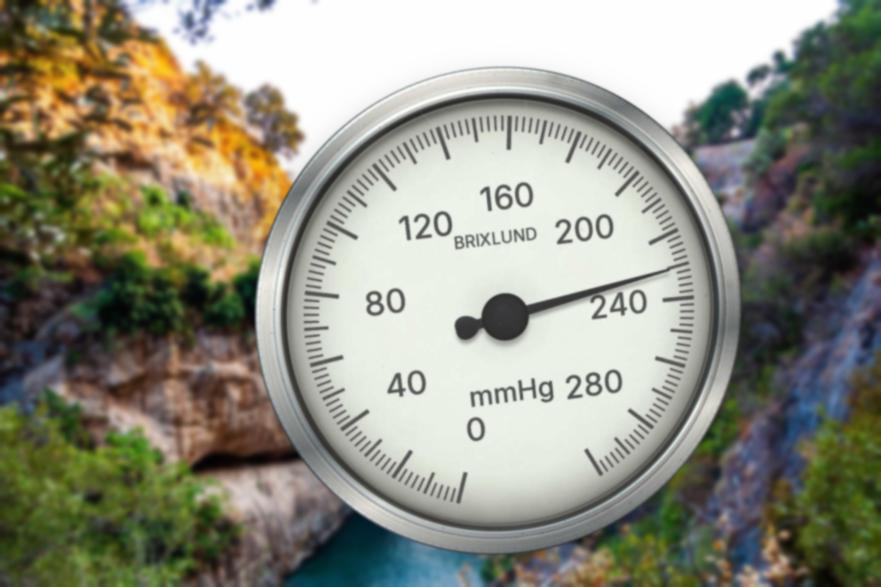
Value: 230
